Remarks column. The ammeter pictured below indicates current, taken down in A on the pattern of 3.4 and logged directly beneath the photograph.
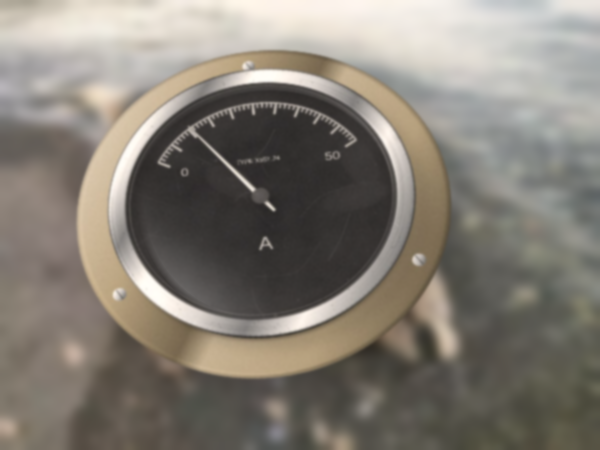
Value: 10
